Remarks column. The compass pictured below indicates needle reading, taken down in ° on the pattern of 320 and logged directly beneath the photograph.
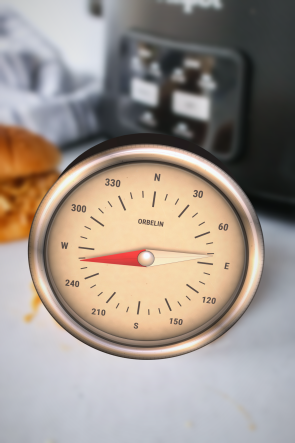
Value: 260
